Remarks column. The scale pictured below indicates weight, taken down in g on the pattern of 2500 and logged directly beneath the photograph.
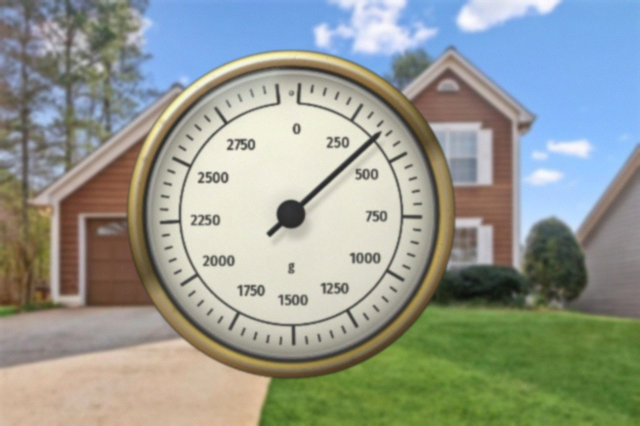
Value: 375
